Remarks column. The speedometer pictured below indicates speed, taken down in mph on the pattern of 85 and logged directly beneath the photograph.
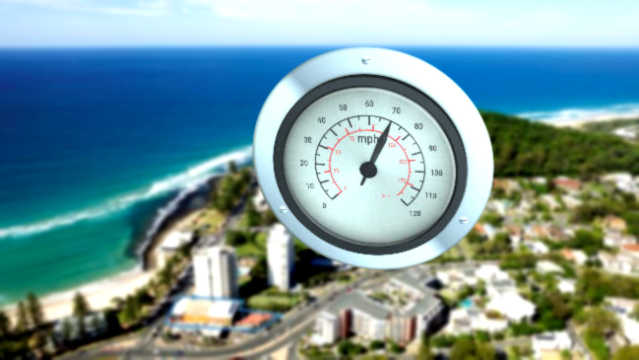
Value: 70
